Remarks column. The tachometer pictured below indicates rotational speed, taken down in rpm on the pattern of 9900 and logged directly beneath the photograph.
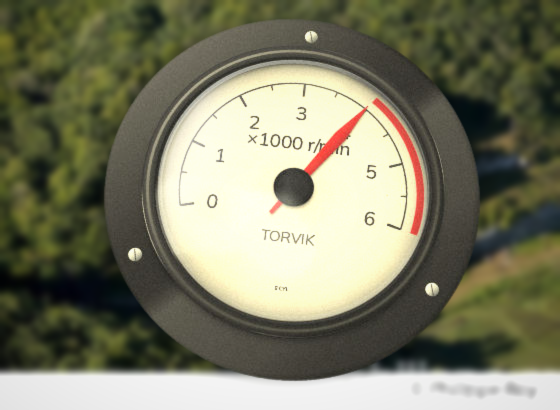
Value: 4000
